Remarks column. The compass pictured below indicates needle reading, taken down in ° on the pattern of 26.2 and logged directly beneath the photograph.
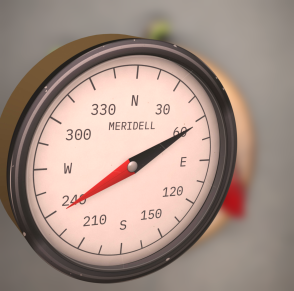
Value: 240
